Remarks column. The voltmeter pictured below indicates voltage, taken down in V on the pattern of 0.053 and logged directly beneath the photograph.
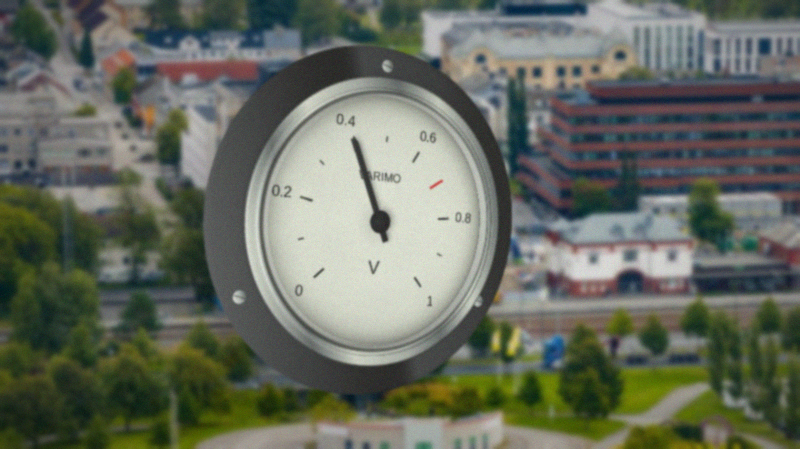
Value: 0.4
